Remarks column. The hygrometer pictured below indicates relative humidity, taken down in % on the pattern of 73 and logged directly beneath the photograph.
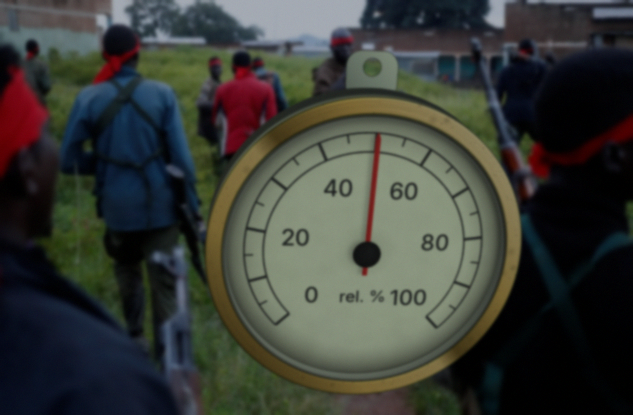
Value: 50
